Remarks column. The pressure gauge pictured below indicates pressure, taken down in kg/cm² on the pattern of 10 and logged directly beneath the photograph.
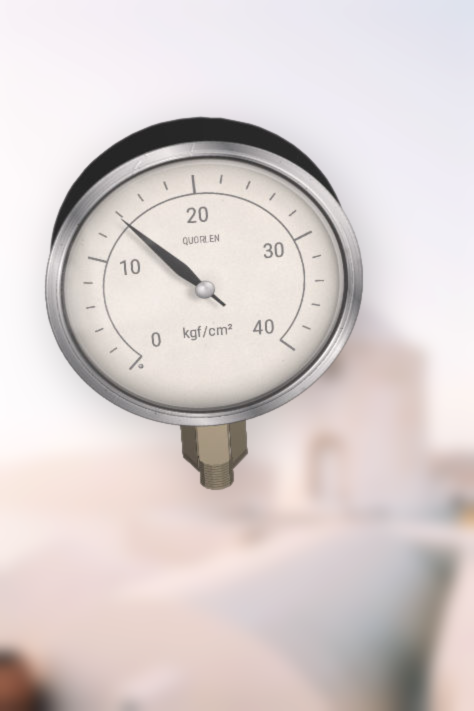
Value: 14
